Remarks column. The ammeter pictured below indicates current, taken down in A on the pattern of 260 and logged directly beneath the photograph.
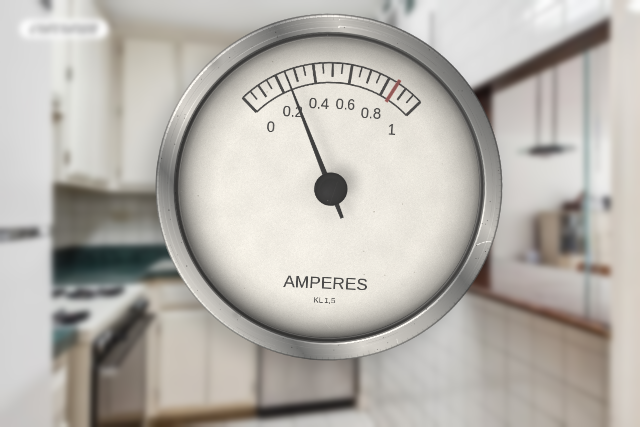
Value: 0.25
